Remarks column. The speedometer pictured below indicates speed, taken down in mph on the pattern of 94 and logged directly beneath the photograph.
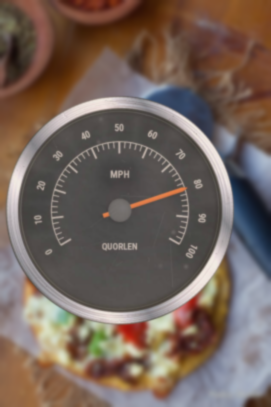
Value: 80
